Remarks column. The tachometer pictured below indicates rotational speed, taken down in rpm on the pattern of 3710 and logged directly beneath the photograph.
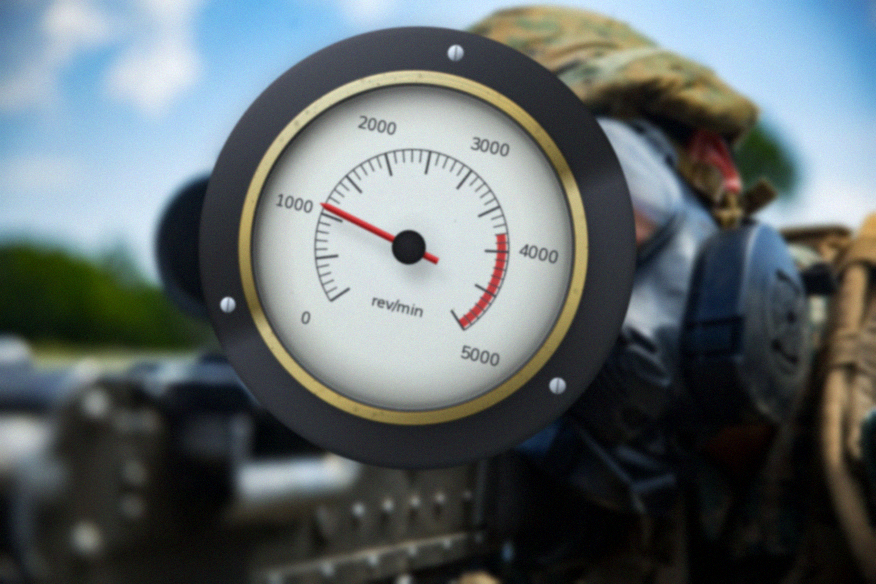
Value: 1100
